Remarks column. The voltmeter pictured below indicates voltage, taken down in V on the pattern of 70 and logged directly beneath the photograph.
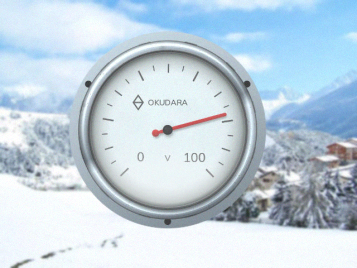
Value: 77.5
